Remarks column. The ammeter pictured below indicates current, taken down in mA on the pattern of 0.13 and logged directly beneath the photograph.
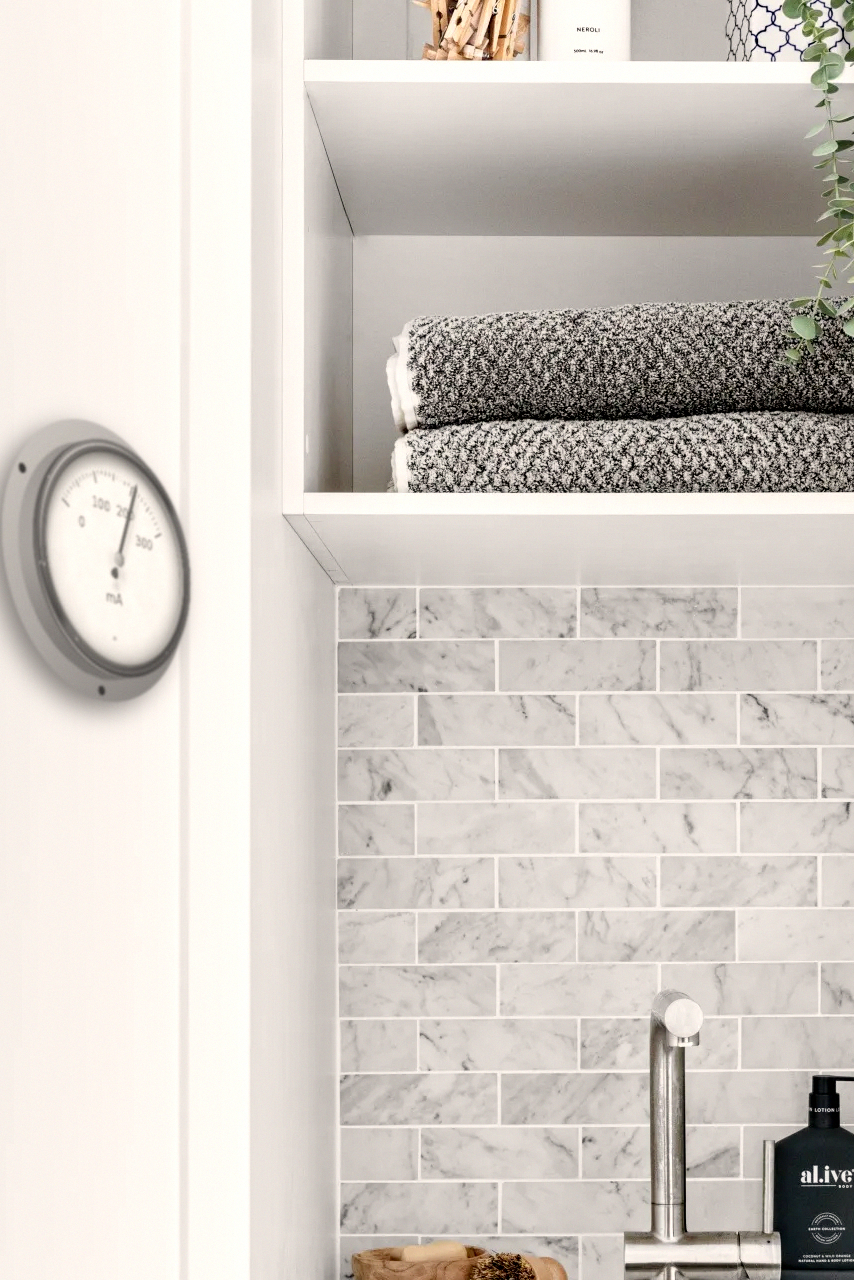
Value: 200
